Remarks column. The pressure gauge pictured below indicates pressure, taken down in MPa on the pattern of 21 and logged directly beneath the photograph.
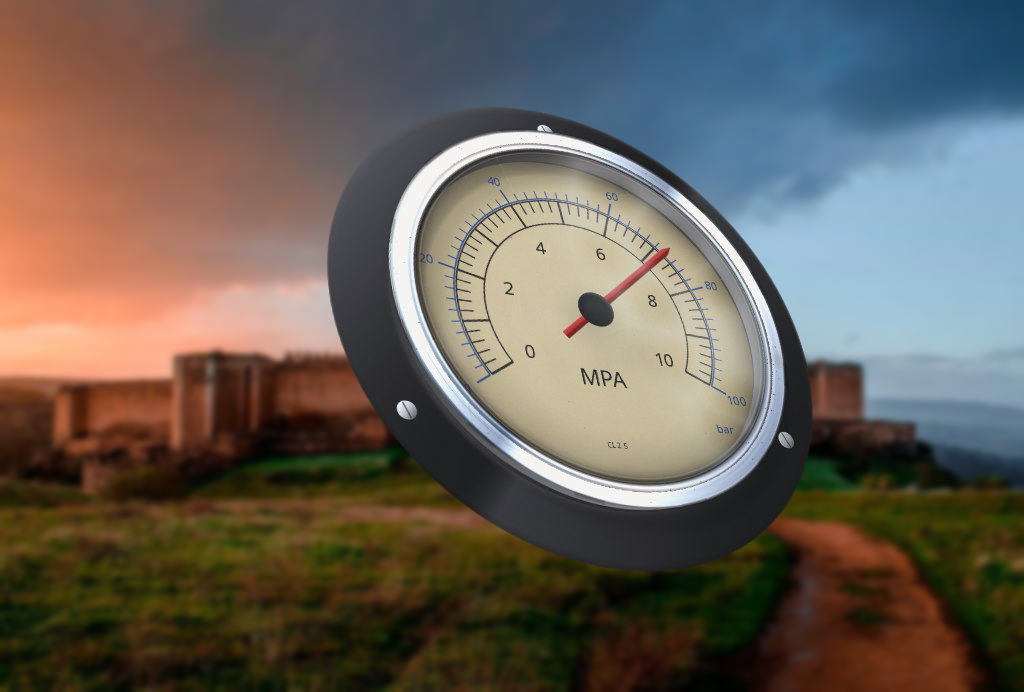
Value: 7.2
